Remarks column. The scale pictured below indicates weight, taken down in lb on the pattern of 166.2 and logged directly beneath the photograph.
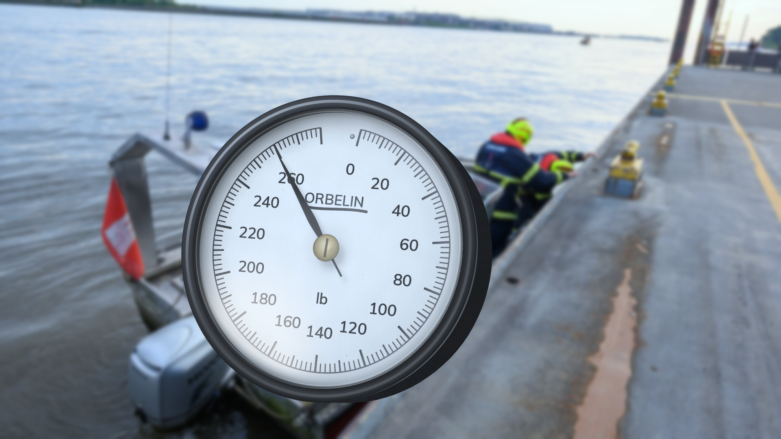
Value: 260
